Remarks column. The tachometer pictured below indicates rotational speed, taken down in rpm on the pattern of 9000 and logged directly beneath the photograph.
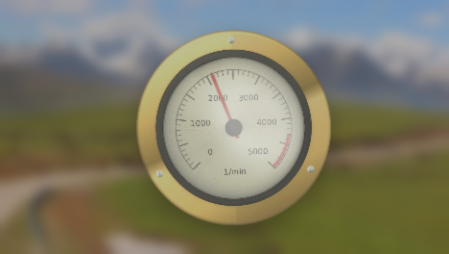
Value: 2100
